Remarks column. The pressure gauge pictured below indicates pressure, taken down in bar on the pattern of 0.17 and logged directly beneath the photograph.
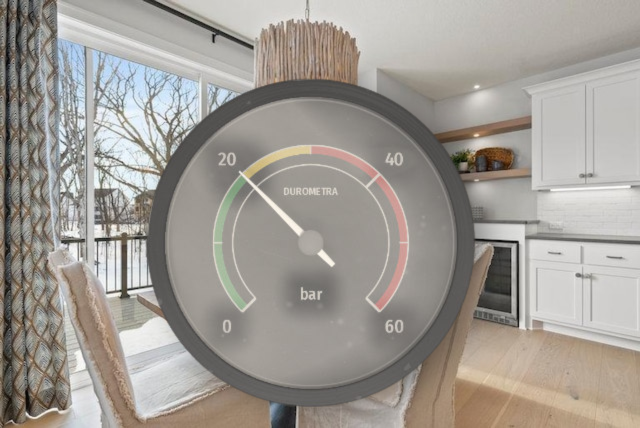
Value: 20
